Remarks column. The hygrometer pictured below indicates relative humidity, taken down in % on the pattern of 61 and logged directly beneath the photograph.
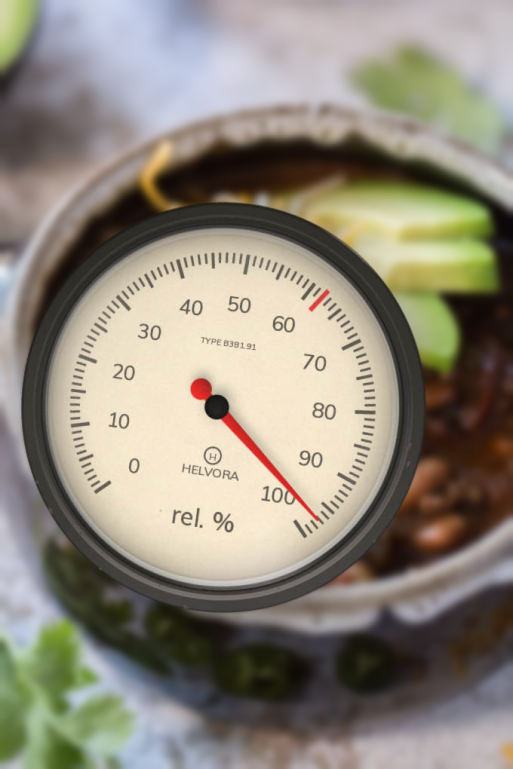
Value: 97
